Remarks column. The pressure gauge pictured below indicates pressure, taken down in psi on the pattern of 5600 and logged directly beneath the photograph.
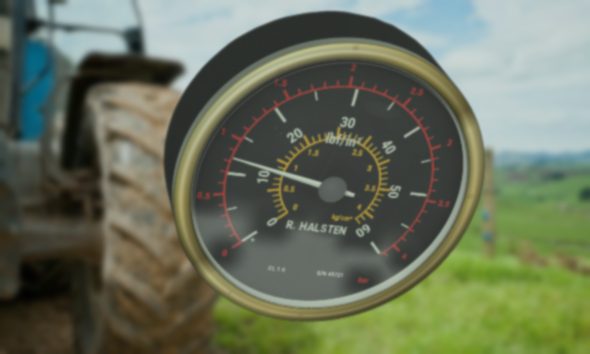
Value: 12.5
